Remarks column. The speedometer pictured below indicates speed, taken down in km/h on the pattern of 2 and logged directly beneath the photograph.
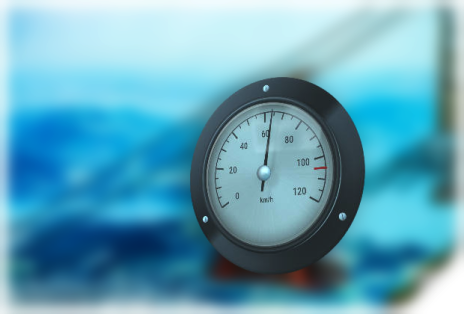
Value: 65
